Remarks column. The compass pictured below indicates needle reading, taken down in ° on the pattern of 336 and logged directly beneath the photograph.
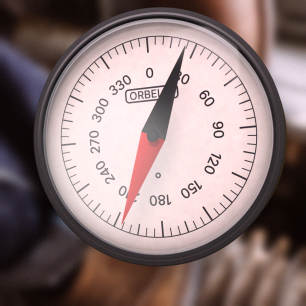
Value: 205
